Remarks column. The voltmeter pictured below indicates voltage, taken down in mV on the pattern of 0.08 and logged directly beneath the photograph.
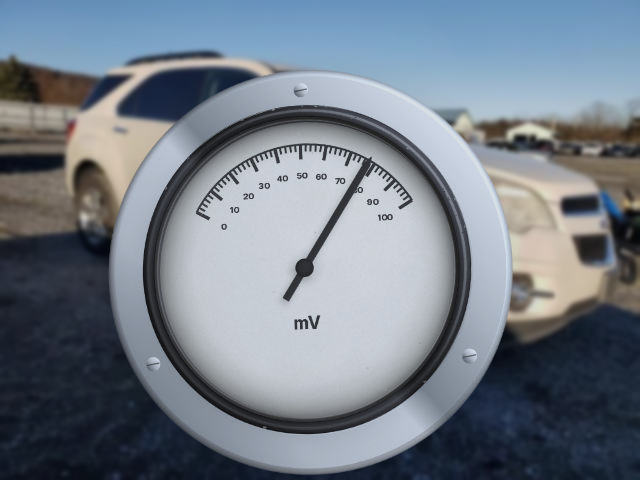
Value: 78
